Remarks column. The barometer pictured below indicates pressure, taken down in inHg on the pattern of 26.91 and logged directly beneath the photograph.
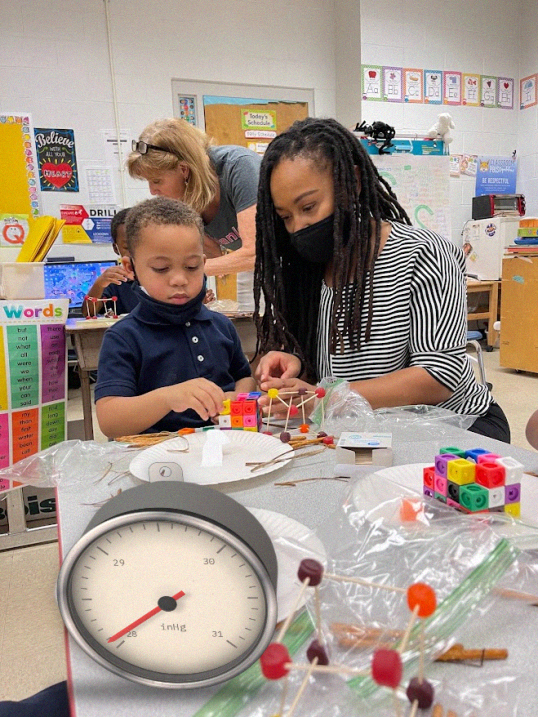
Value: 28.1
